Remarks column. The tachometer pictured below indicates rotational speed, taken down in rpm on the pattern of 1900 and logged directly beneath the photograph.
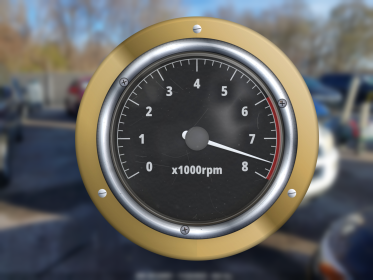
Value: 7600
